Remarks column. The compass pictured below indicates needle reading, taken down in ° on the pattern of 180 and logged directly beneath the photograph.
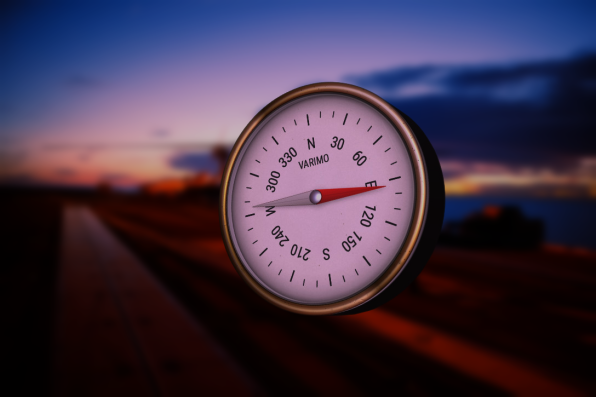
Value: 95
